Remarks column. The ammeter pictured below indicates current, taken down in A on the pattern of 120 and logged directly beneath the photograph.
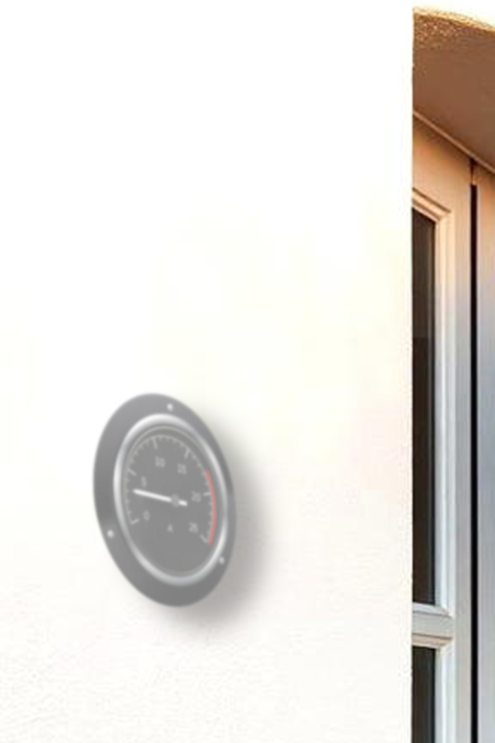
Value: 3
